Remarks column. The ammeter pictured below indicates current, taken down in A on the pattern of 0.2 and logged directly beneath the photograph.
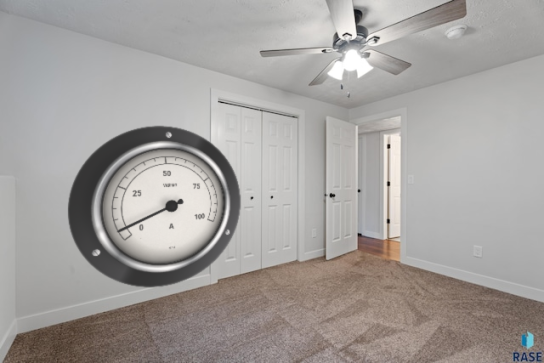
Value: 5
